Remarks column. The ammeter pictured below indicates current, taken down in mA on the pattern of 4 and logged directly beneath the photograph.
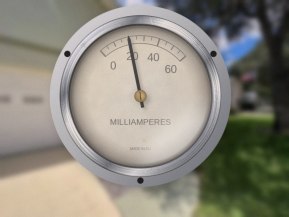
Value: 20
